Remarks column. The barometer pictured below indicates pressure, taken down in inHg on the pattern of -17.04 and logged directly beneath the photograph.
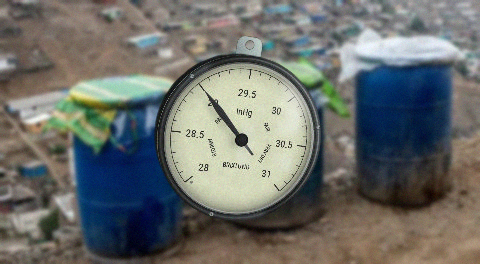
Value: 29
